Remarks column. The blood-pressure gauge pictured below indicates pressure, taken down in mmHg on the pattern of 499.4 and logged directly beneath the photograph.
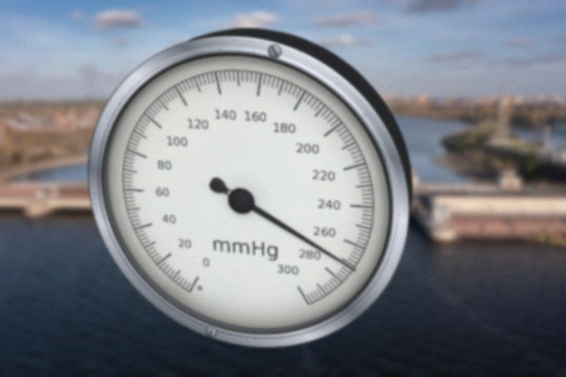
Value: 270
